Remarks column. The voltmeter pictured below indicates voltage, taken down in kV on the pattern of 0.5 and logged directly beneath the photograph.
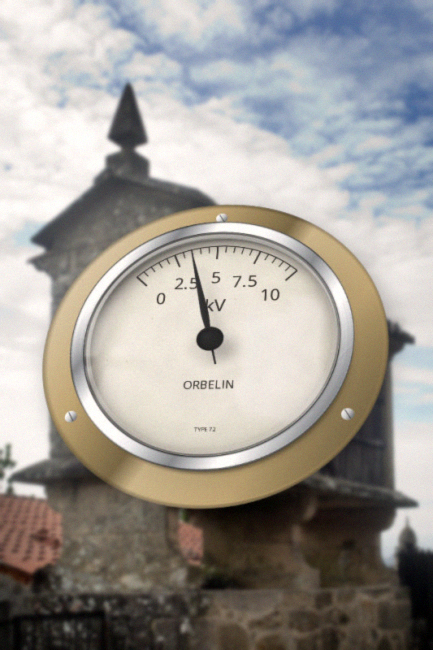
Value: 3.5
